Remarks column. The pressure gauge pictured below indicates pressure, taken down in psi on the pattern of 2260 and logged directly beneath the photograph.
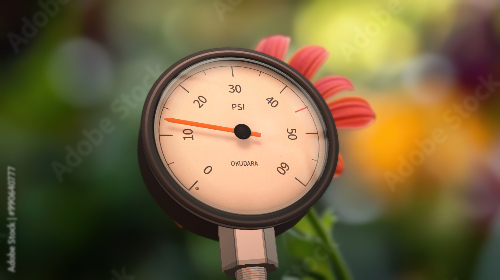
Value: 12.5
